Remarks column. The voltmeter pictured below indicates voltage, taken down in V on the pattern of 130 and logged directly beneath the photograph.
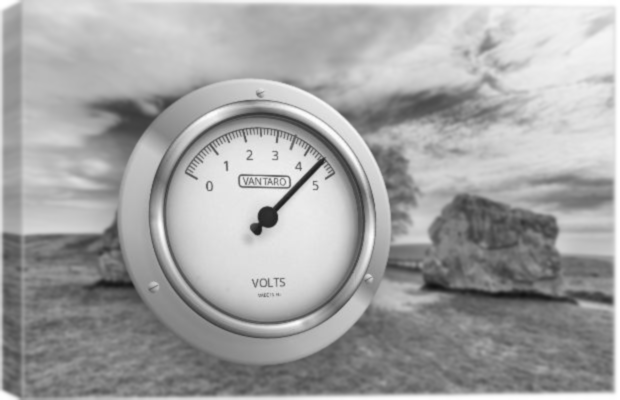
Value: 4.5
